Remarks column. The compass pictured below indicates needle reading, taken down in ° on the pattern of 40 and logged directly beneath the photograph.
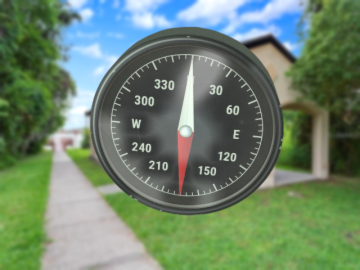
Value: 180
